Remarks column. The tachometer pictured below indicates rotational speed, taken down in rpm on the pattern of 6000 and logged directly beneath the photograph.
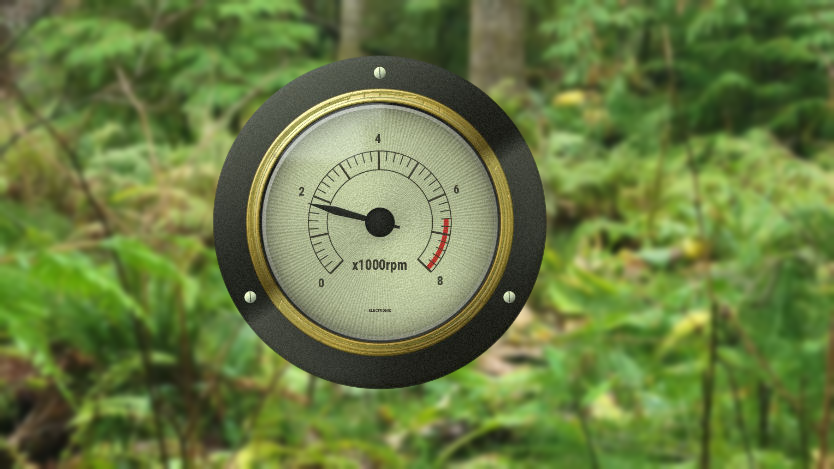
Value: 1800
